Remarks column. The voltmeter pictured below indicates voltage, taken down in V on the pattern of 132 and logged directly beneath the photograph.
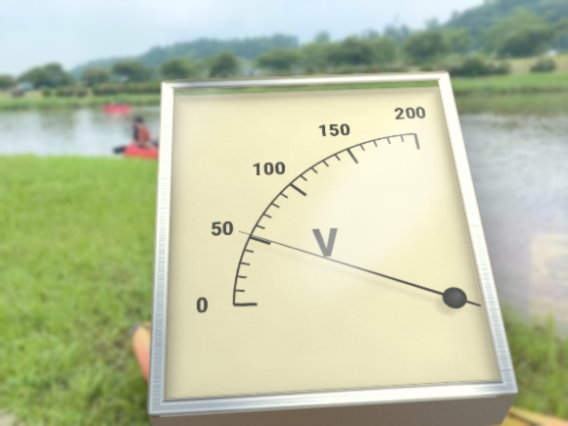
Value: 50
